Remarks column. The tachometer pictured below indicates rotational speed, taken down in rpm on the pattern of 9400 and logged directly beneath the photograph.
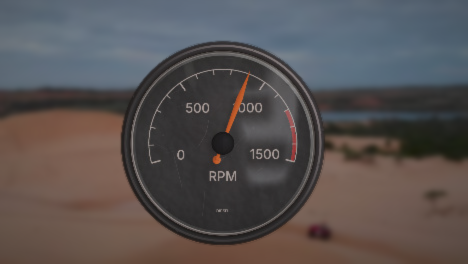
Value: 900
